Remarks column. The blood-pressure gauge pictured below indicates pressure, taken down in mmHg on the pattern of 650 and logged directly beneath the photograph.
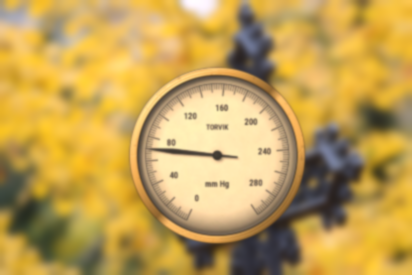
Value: 70
